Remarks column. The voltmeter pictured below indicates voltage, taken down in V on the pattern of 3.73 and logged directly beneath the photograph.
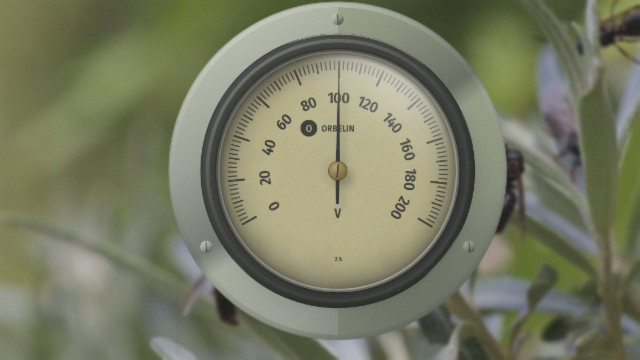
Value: 100
